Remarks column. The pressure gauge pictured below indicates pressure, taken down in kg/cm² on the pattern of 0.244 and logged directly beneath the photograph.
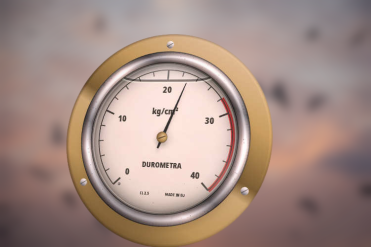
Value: 23
